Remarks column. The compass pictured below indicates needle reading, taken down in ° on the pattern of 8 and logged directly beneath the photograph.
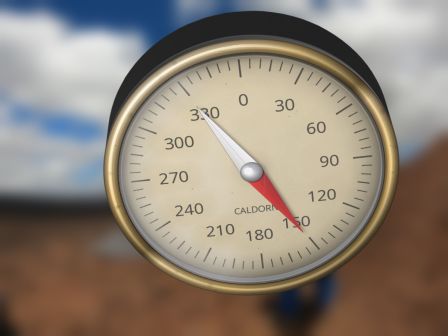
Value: 150
